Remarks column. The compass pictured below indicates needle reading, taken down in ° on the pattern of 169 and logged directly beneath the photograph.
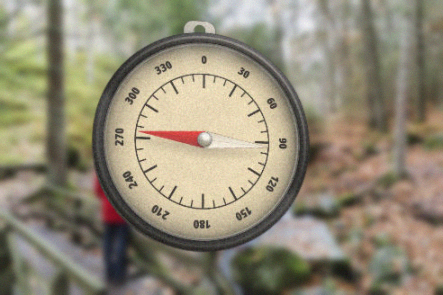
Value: 275
